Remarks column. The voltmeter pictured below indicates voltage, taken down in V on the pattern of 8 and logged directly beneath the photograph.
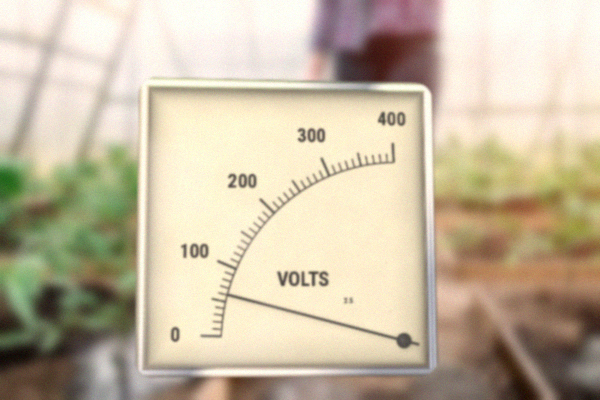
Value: 60
